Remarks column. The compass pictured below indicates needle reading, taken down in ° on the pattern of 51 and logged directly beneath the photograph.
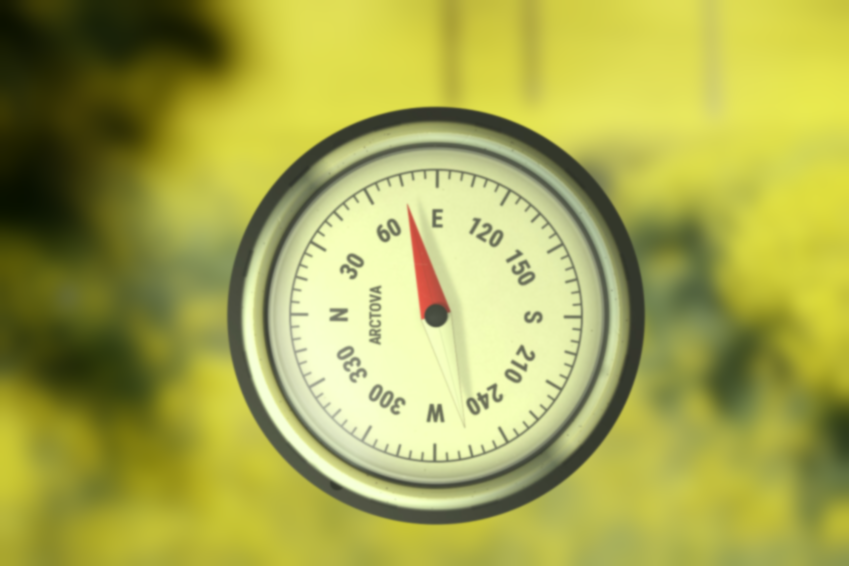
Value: 75
